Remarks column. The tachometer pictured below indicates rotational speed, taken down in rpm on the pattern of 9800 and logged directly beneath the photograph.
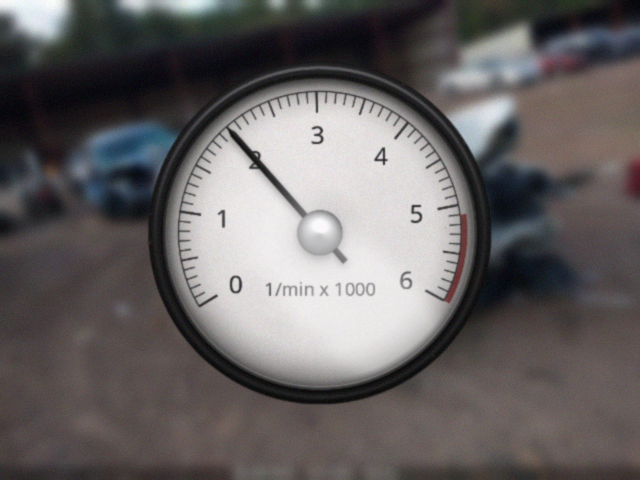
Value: 2000
